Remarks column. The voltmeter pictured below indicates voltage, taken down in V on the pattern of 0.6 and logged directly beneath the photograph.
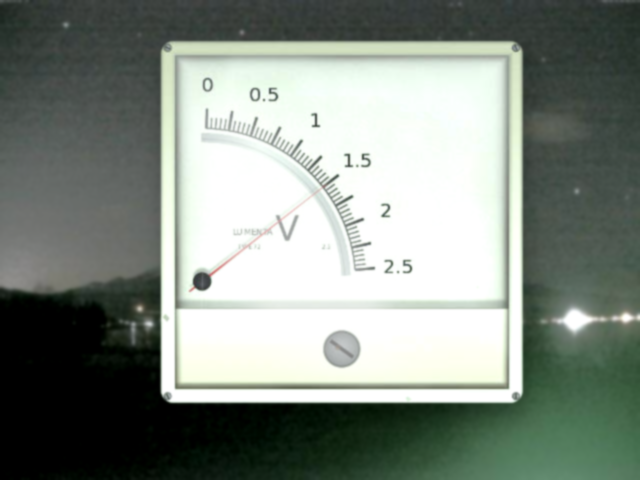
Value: 1.5
